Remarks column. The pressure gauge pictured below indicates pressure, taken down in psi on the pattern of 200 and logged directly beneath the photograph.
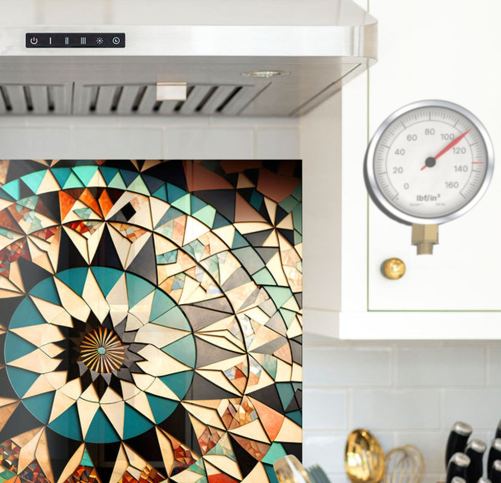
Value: 110
